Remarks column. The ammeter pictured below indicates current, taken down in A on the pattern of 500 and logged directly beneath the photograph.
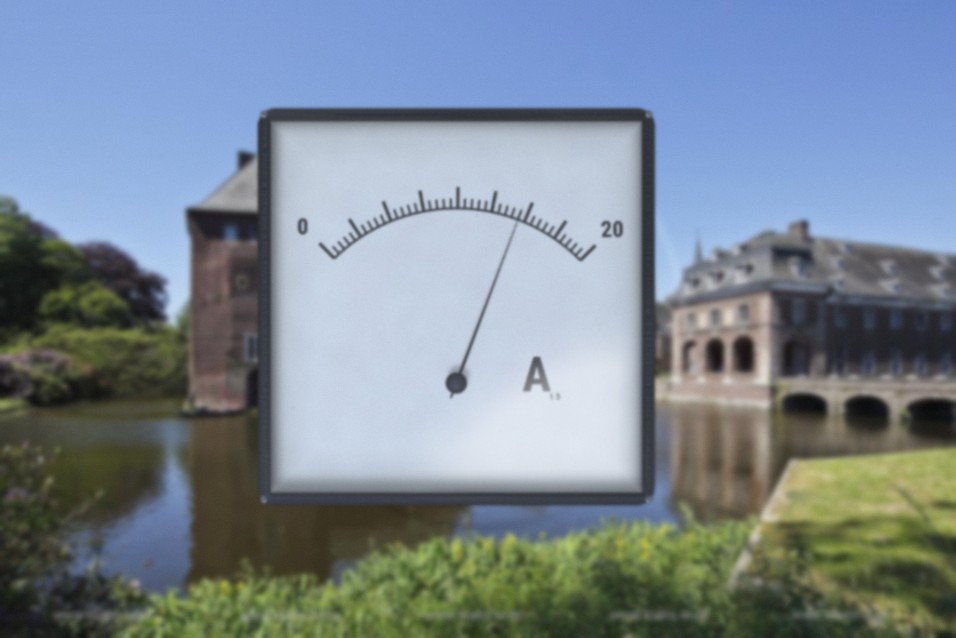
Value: 14.5
